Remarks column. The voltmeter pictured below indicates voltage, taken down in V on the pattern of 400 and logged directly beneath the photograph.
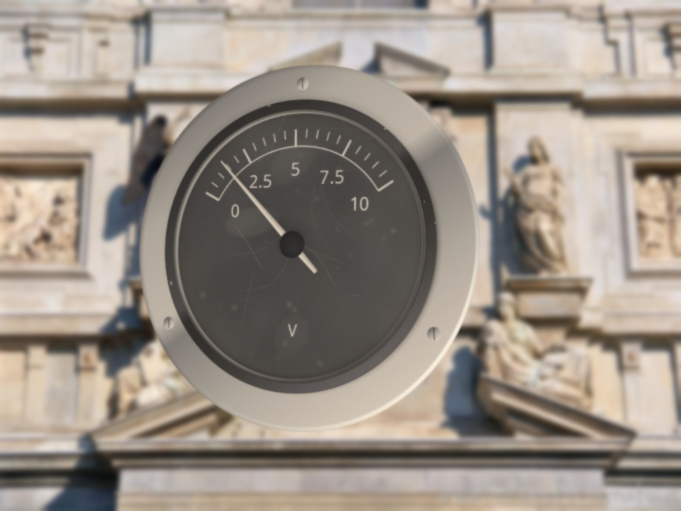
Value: 1.5
